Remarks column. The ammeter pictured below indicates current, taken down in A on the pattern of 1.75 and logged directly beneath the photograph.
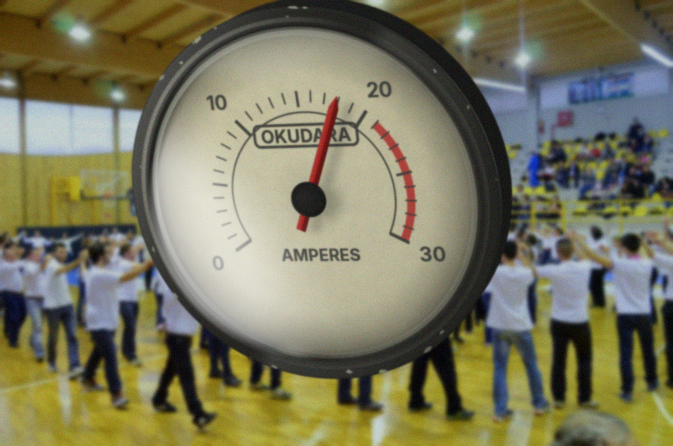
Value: 18
